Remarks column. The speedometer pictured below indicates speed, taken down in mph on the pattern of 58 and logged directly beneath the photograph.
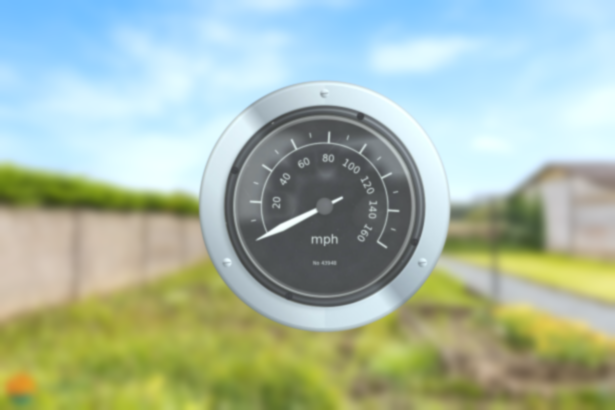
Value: 0
